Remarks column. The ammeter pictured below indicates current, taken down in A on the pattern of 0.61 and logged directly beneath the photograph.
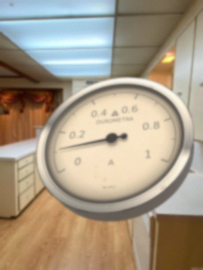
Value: 0.1
